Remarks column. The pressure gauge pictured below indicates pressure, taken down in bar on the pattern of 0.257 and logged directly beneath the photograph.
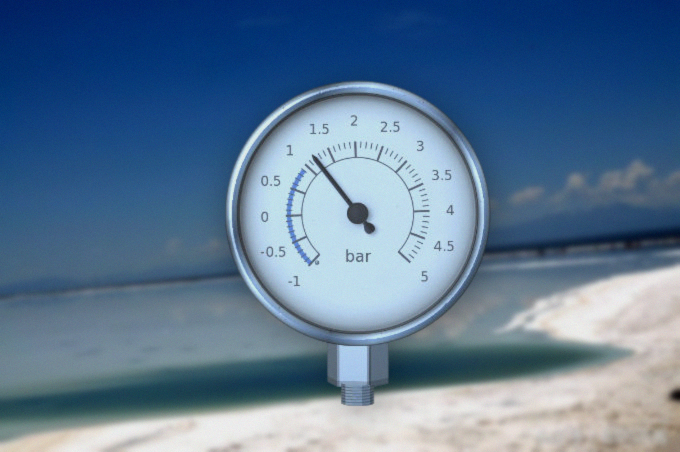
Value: 1.2
